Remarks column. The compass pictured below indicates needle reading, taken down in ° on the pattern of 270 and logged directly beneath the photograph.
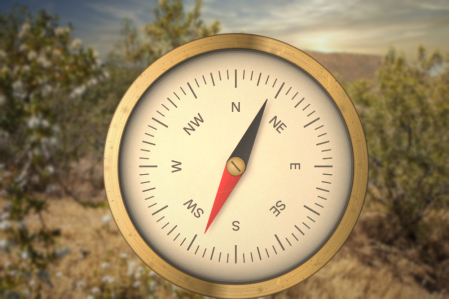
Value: 205
